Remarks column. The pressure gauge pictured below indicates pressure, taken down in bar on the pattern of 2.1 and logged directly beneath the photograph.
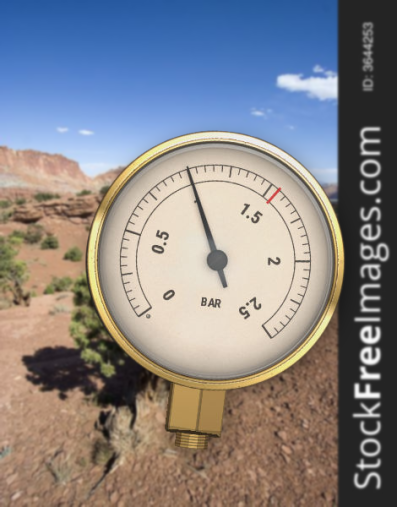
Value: 1
